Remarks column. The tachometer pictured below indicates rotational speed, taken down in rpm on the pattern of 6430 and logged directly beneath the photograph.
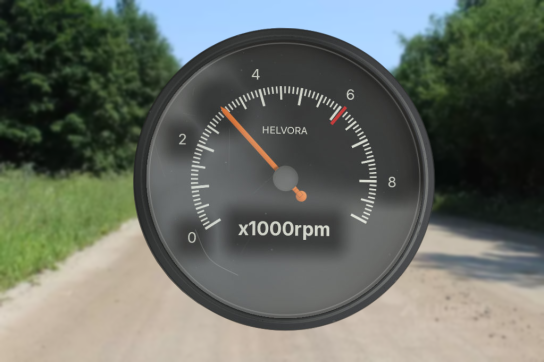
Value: 3000
